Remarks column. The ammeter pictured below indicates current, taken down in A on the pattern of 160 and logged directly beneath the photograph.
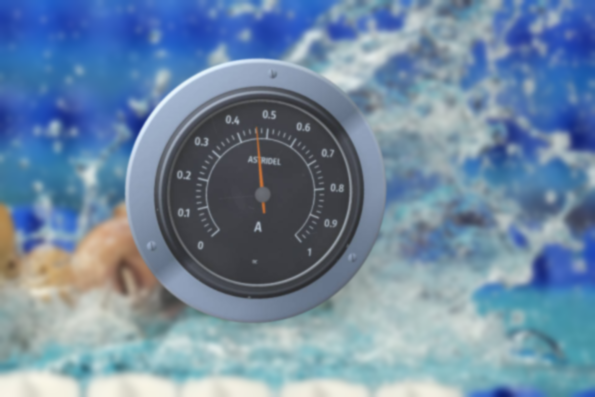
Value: 0.46
